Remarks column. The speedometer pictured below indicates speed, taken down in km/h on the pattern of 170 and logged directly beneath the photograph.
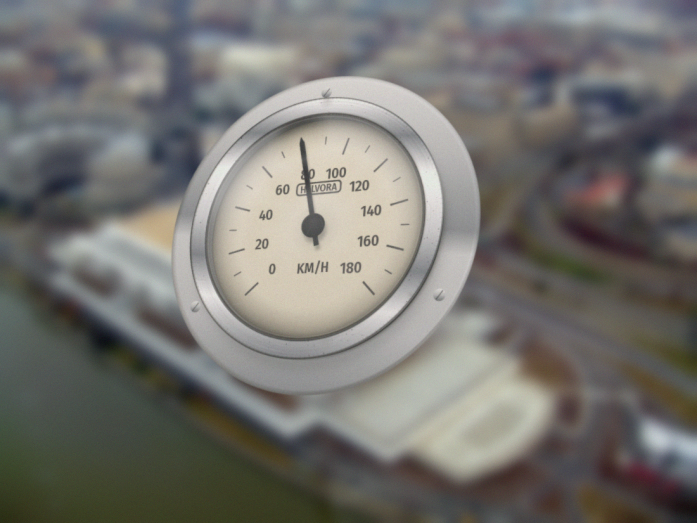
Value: 80
